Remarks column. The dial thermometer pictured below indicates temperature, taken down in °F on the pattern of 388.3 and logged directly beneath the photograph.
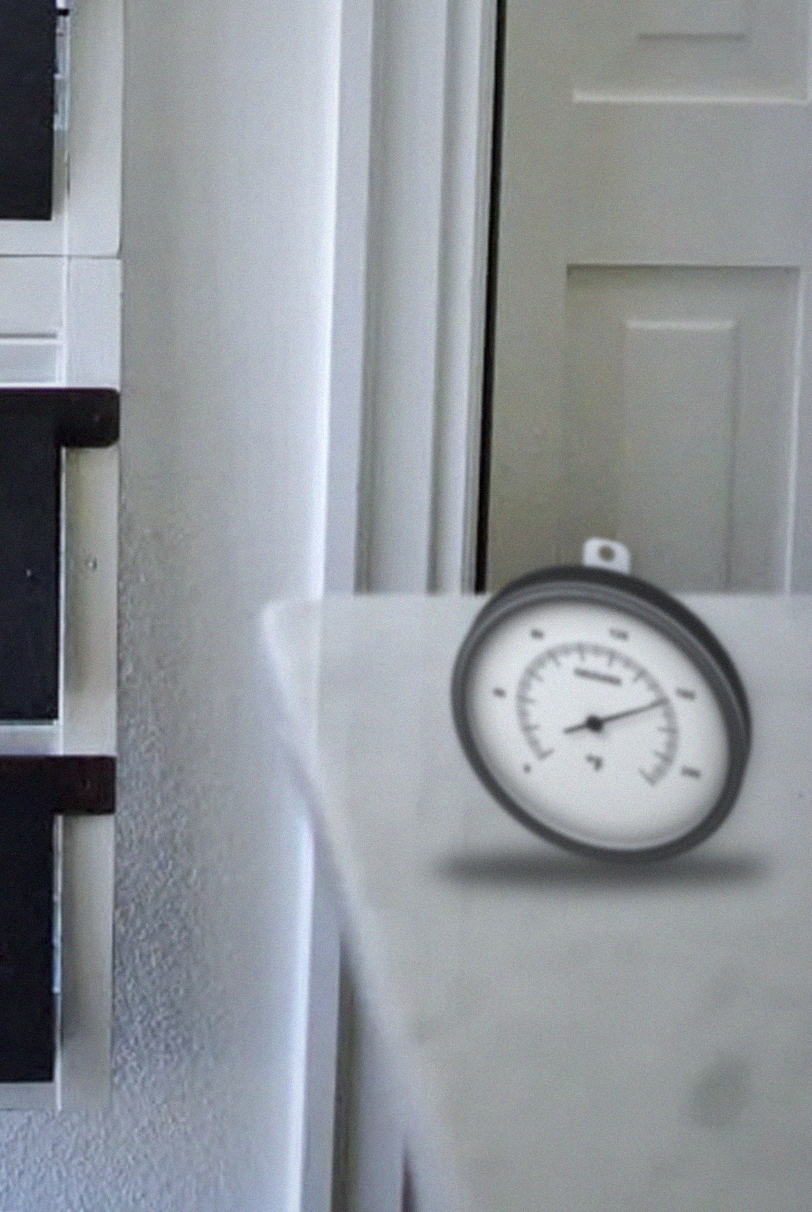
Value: 160
